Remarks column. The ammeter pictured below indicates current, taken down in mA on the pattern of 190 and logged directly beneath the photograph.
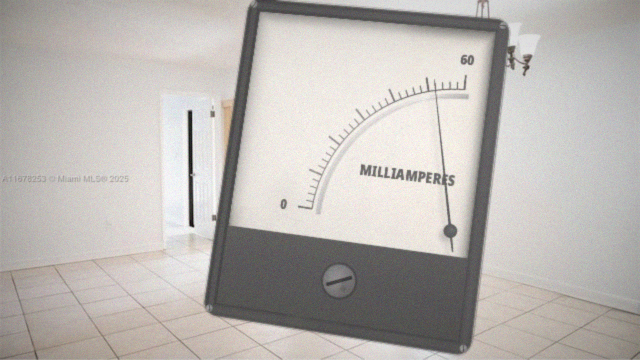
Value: 52
